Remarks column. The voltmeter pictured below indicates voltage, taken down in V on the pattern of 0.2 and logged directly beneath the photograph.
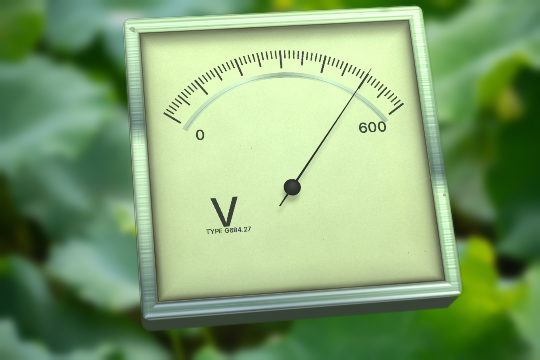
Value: 500
